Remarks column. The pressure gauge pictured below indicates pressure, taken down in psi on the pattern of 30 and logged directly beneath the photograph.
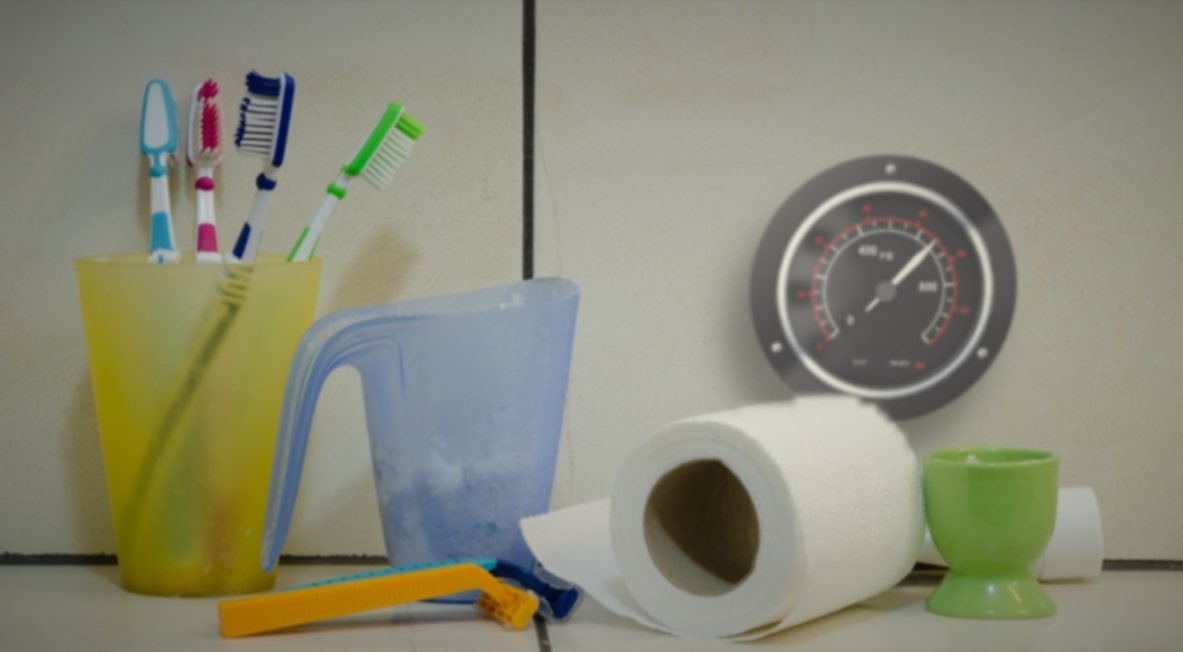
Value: 650
